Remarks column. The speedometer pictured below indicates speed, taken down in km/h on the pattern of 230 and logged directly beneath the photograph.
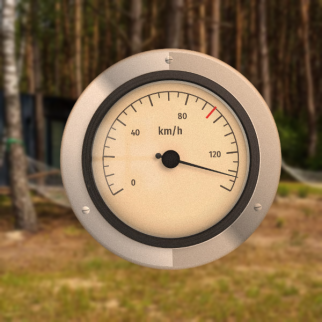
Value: 132.5
